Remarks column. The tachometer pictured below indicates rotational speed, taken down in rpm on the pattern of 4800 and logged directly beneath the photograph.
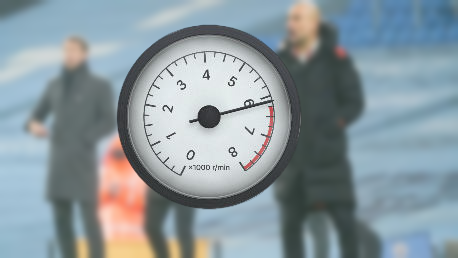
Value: 6125
